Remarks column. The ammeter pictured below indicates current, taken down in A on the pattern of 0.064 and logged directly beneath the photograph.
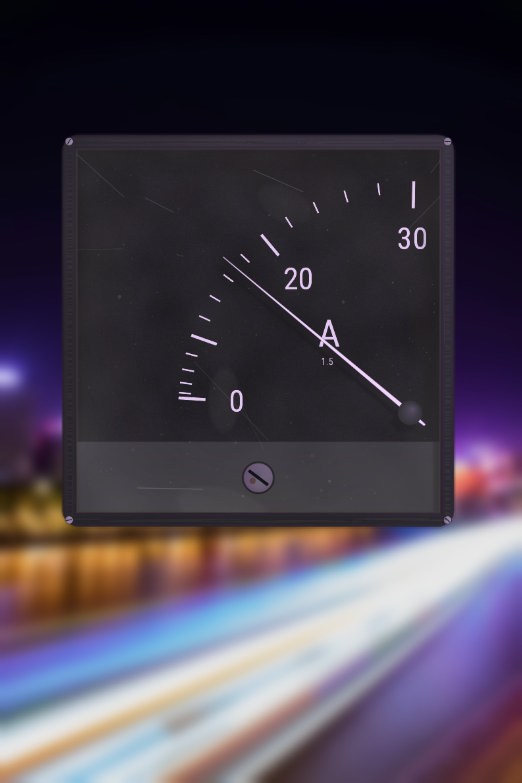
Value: 17
